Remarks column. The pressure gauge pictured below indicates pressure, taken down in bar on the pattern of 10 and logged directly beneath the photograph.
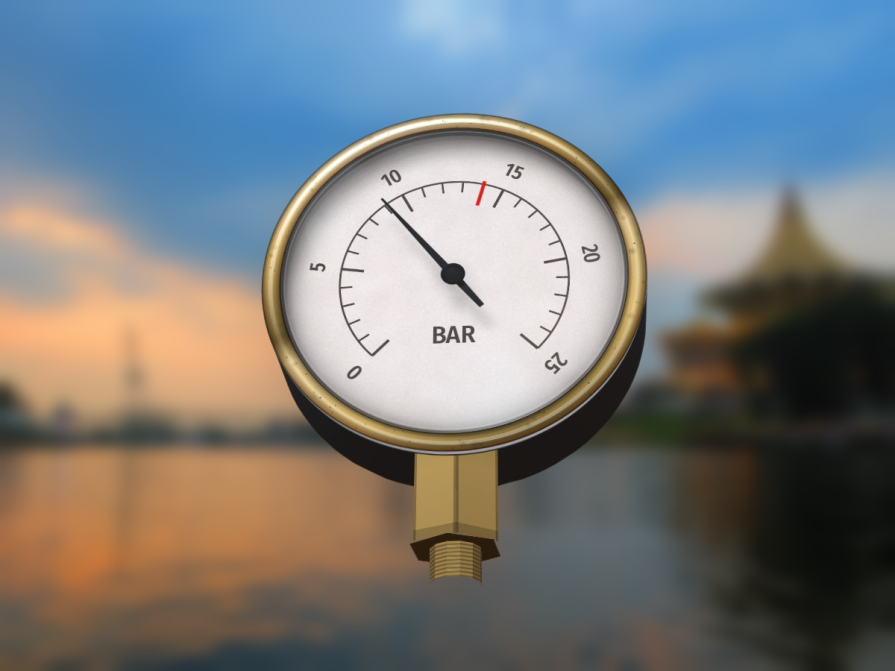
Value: 9
